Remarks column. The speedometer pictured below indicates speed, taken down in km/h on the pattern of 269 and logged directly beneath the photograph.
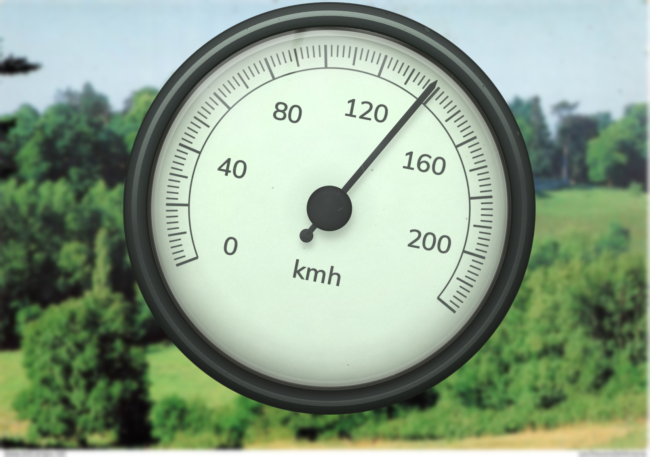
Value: 138
